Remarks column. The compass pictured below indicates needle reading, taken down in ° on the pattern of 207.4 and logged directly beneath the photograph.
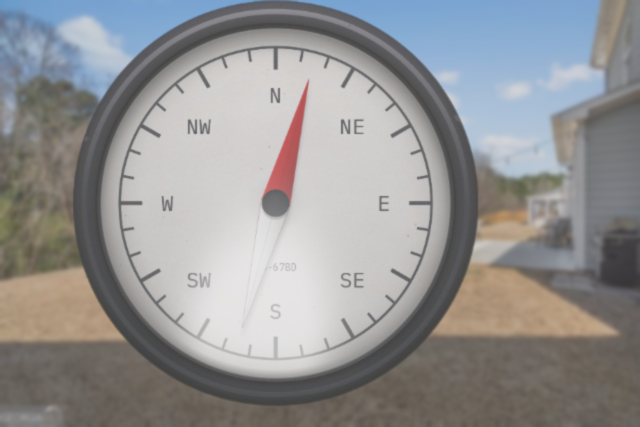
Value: 15
